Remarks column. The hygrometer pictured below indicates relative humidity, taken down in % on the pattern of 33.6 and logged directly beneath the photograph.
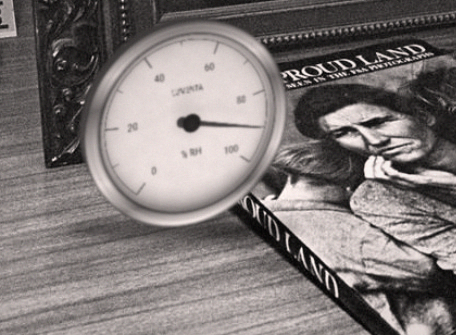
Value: 90
